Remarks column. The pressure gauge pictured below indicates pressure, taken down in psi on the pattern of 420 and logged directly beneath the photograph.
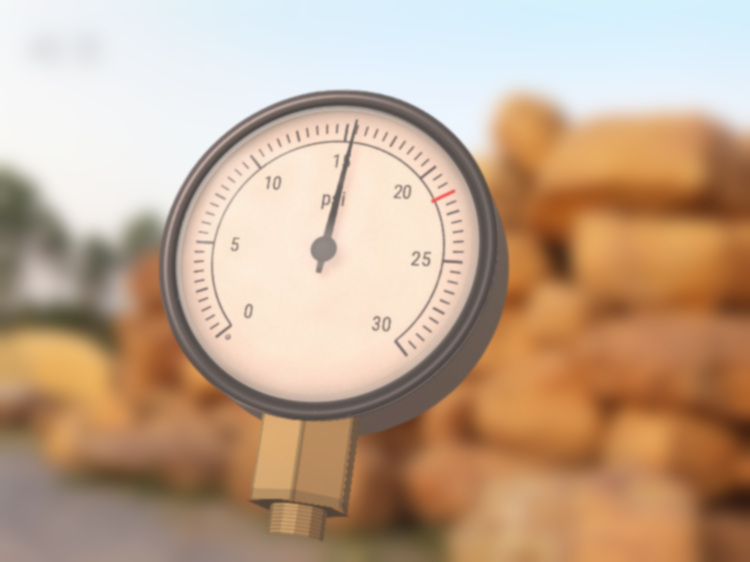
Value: 15.5
